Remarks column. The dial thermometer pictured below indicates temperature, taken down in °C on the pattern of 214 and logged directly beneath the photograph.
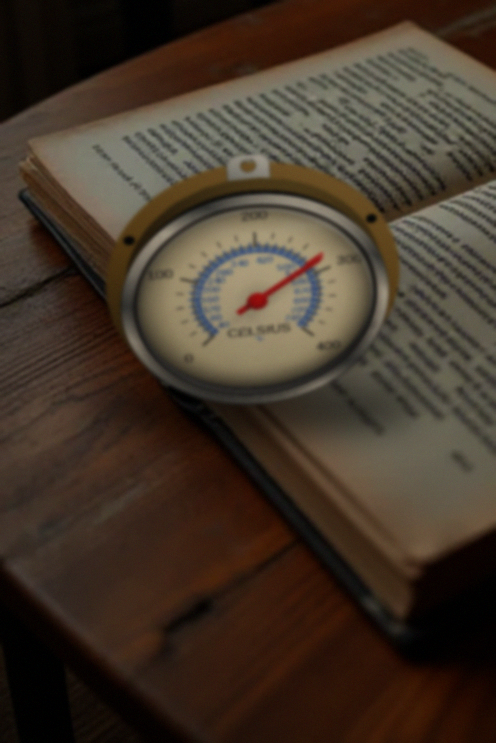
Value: 280
